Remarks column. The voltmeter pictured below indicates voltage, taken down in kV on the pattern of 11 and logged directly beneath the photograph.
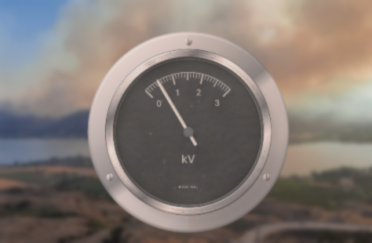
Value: 0.5
